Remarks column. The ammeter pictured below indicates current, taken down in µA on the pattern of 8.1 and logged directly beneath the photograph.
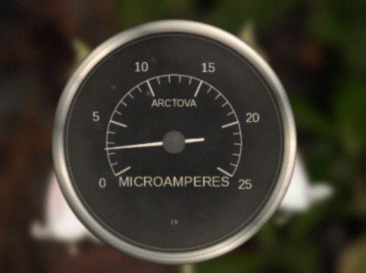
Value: 2.5
